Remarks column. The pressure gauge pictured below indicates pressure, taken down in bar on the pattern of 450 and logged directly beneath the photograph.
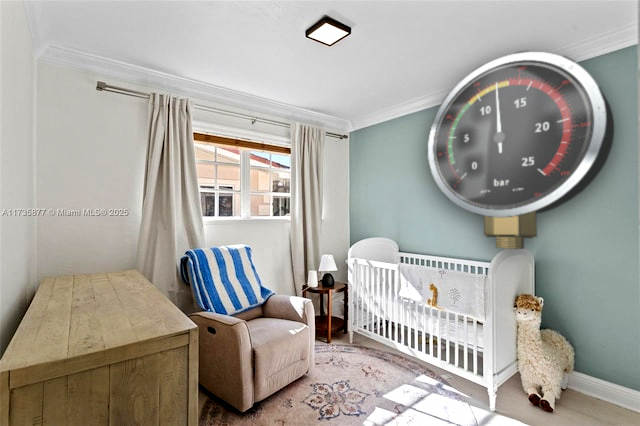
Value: 12
